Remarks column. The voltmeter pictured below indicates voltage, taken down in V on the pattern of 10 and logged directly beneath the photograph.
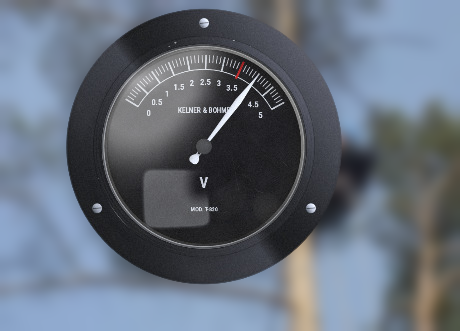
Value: 4
